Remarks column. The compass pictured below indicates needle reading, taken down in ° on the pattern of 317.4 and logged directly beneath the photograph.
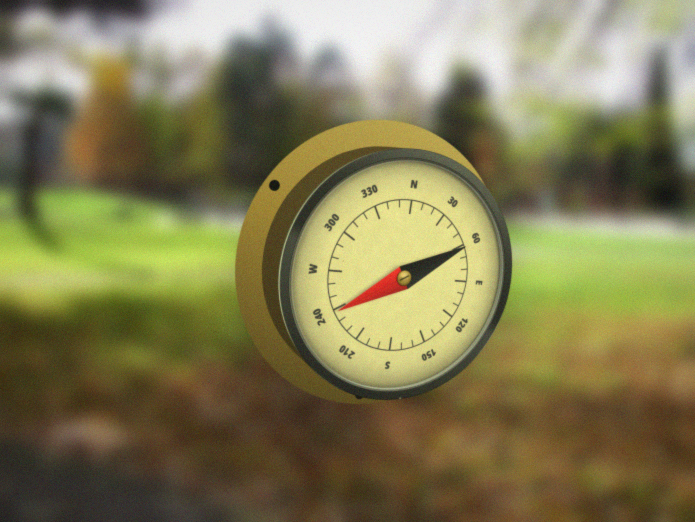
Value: 240
